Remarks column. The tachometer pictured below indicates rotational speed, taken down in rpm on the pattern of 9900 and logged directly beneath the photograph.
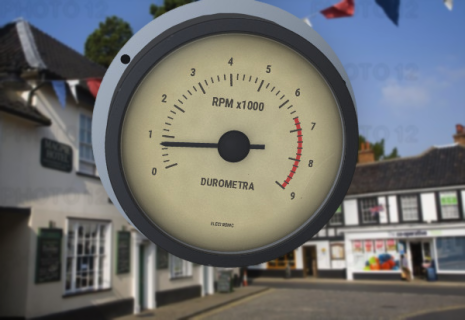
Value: 800
